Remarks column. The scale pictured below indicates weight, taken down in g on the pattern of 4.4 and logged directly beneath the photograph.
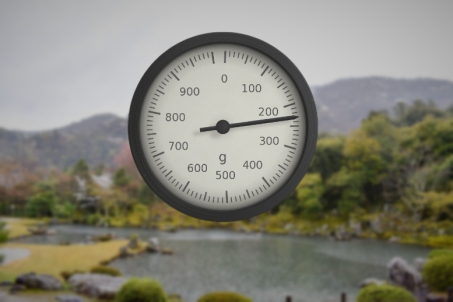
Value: 230
